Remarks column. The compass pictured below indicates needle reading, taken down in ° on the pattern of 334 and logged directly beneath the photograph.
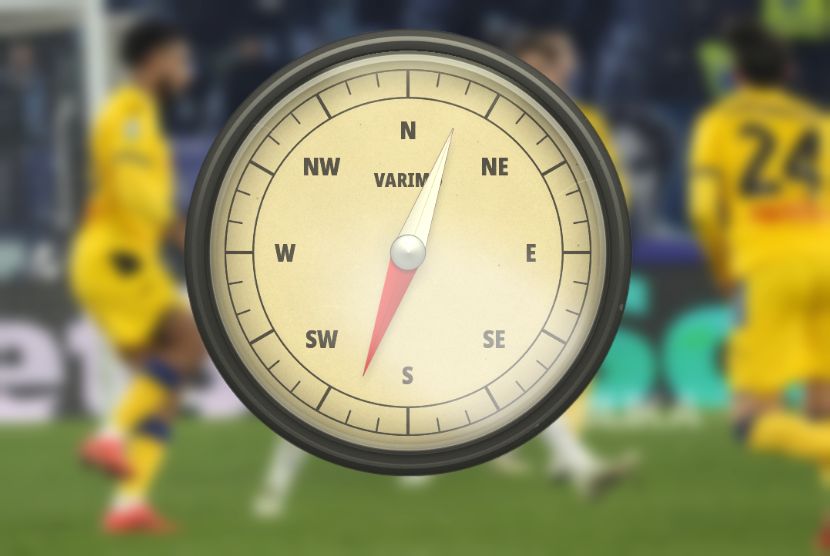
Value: 200
